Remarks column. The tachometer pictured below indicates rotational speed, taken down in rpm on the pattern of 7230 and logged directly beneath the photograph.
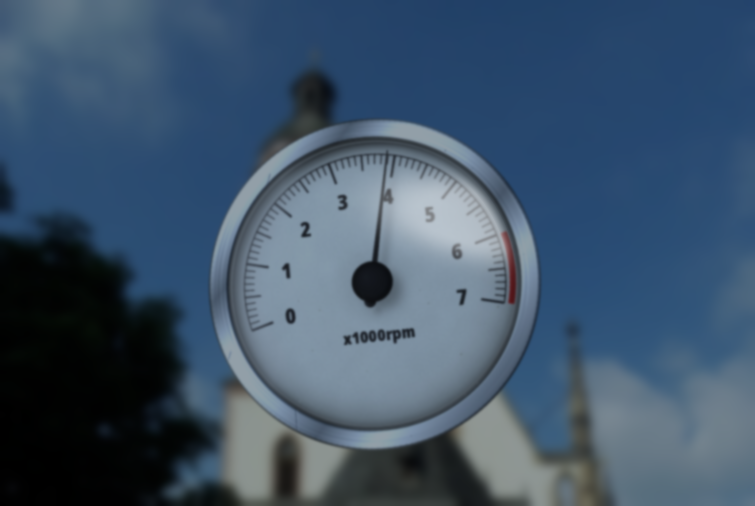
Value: 3900
